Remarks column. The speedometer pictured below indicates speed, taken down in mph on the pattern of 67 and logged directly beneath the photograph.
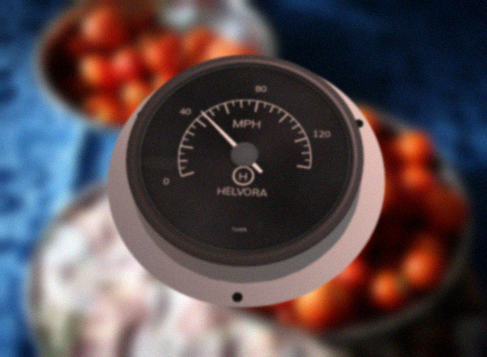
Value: 45
